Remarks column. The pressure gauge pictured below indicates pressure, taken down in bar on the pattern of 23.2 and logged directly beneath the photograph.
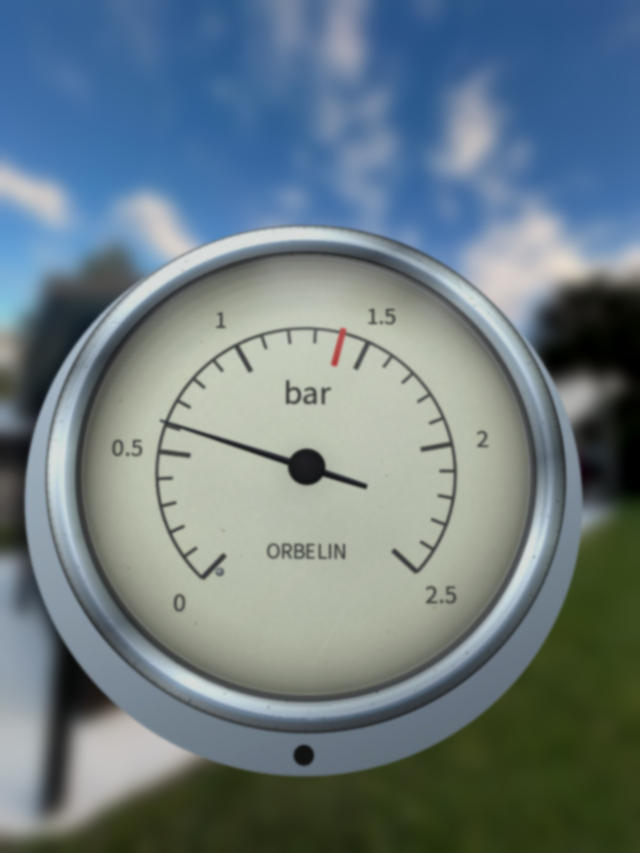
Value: 0.6
